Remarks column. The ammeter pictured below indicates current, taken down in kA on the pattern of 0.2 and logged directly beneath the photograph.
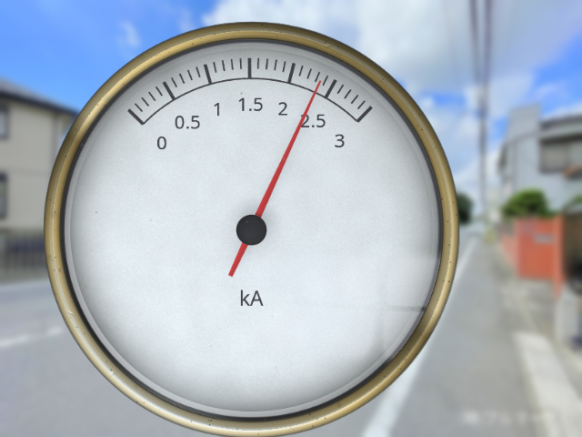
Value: 2.35
